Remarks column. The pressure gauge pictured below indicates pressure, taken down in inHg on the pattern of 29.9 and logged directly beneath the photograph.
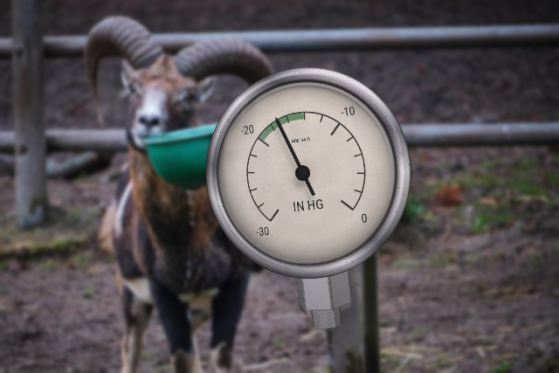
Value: -17
